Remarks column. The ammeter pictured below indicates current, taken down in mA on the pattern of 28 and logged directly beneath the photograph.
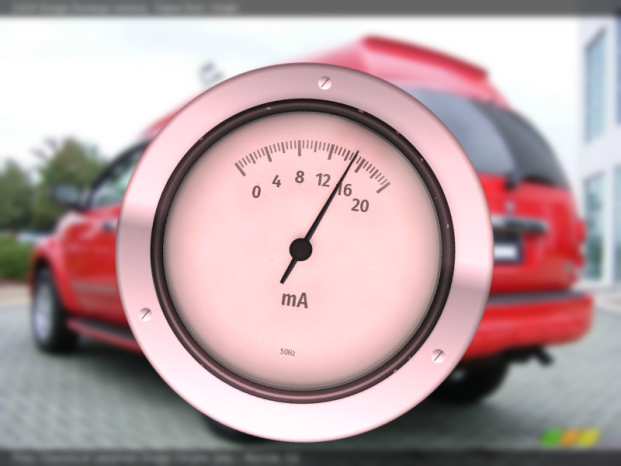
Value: 15
